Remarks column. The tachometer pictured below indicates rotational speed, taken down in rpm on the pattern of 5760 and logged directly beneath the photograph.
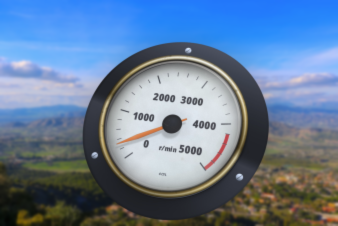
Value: 300
